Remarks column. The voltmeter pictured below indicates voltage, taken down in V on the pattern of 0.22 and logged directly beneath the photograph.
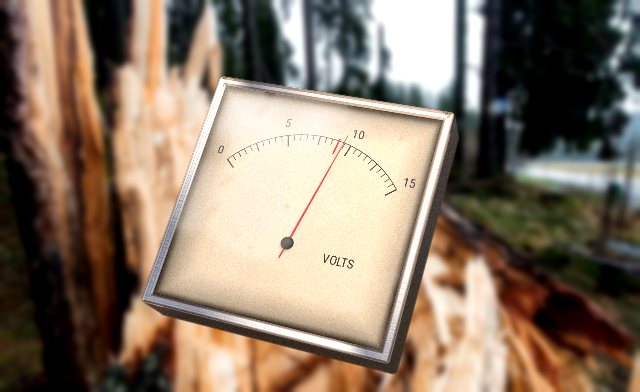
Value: 9.5
